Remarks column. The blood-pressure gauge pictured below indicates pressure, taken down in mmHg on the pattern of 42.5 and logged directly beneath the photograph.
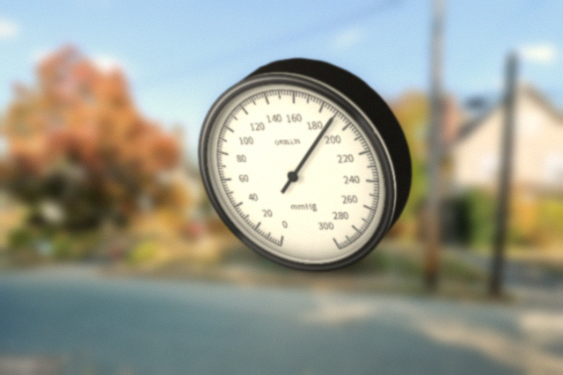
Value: 190
